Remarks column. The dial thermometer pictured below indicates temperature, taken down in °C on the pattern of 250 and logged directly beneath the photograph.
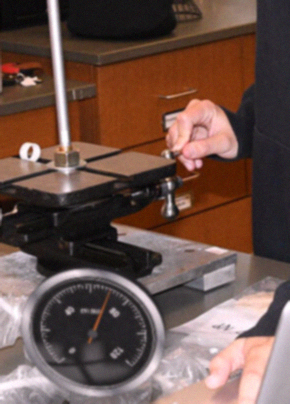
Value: 70
